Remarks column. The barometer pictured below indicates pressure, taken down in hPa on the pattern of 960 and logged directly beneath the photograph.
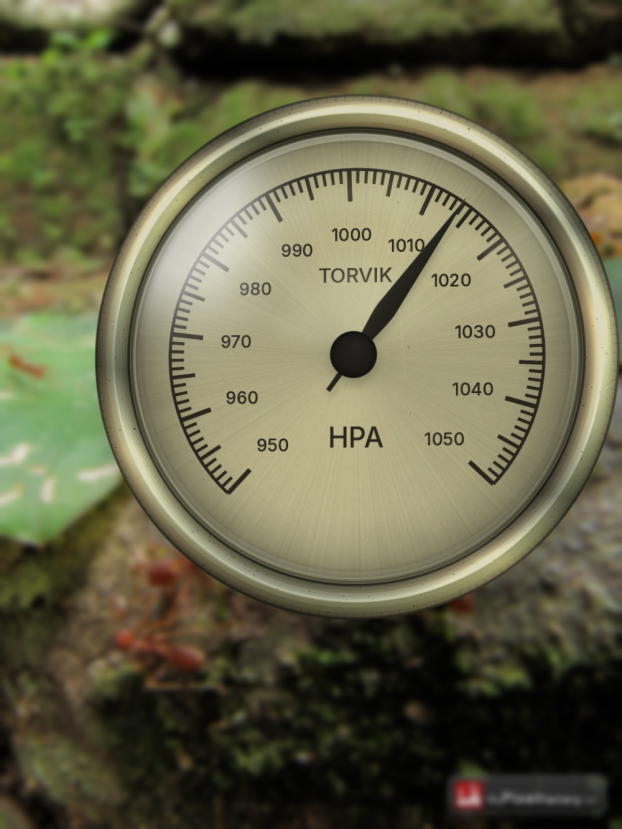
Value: 1014
